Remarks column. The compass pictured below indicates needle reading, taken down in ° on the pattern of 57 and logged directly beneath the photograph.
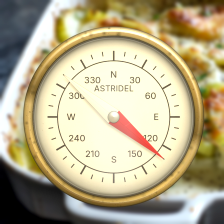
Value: 130
